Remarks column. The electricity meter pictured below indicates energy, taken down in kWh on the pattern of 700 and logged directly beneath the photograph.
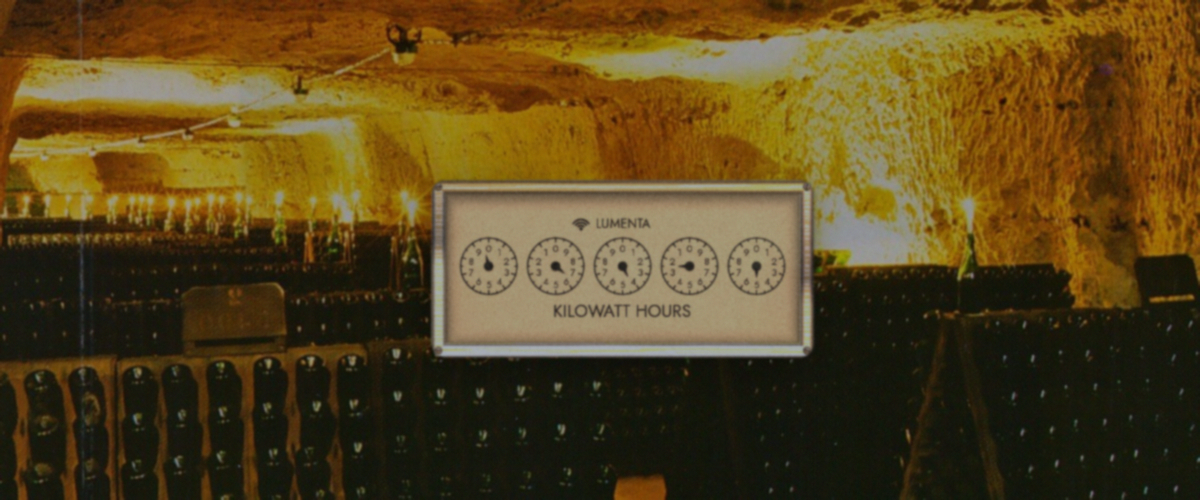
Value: 96425
